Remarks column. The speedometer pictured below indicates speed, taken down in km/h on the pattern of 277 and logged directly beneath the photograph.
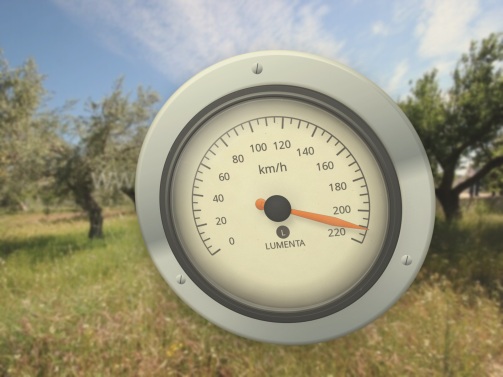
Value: 210
